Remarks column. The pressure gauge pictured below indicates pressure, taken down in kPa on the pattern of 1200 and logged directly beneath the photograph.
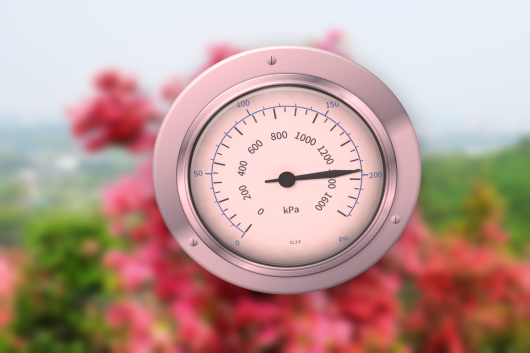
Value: 1350
